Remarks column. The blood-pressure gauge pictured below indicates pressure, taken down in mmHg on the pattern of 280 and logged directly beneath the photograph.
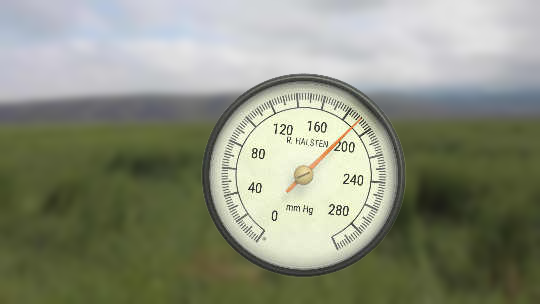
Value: 190
